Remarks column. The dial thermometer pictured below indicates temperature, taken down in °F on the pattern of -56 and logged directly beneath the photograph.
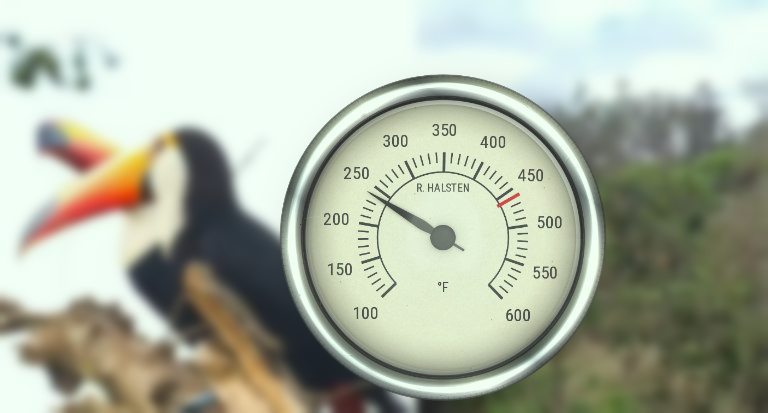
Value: 240
